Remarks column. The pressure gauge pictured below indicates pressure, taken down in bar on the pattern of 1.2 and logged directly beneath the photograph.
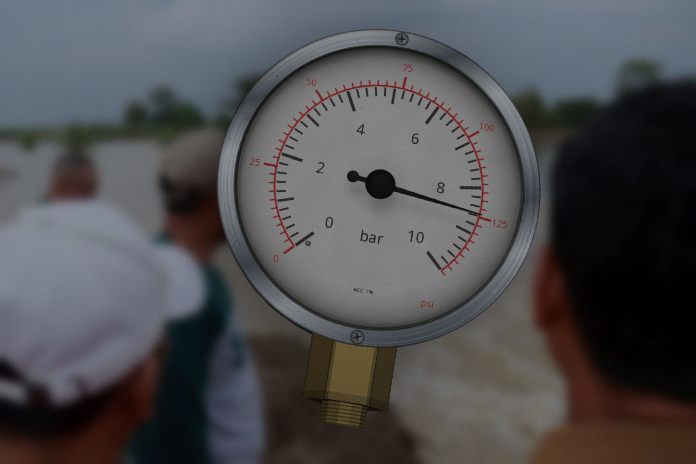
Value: 8.6
